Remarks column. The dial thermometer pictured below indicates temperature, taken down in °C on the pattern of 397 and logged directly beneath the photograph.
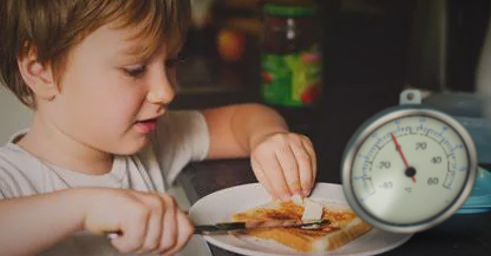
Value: 0
